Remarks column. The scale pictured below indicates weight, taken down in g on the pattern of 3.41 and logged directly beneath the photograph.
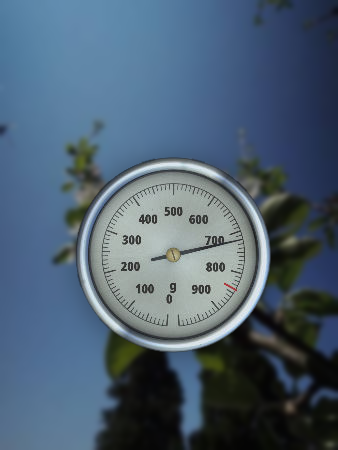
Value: 720
